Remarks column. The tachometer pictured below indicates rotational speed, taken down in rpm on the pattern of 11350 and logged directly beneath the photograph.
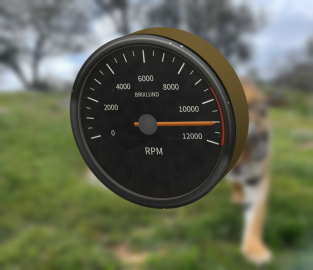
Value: 11000
